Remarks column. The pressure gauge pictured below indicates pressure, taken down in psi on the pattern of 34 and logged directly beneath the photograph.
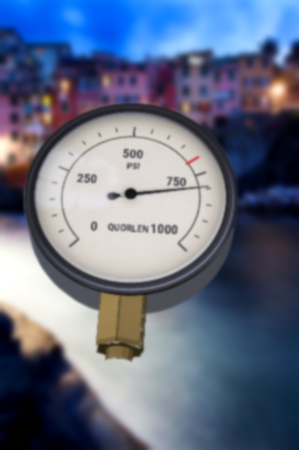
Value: 800
